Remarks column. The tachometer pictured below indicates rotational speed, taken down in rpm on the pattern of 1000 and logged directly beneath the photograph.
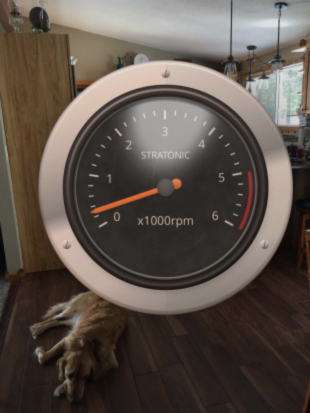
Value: 300
